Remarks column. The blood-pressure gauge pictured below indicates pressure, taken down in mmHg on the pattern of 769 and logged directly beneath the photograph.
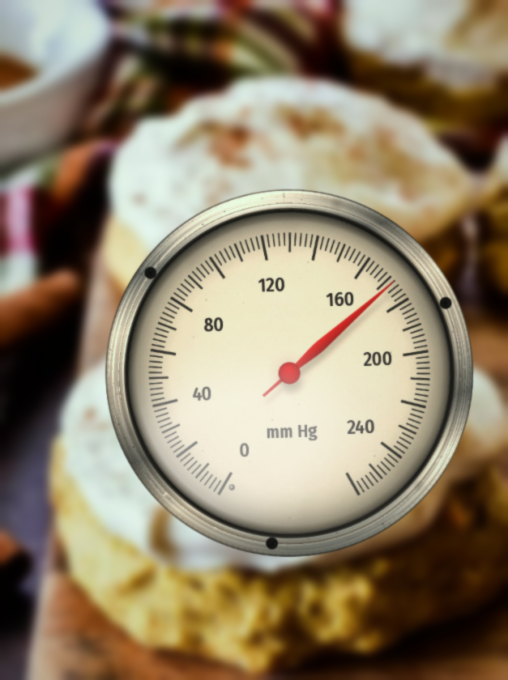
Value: 172
